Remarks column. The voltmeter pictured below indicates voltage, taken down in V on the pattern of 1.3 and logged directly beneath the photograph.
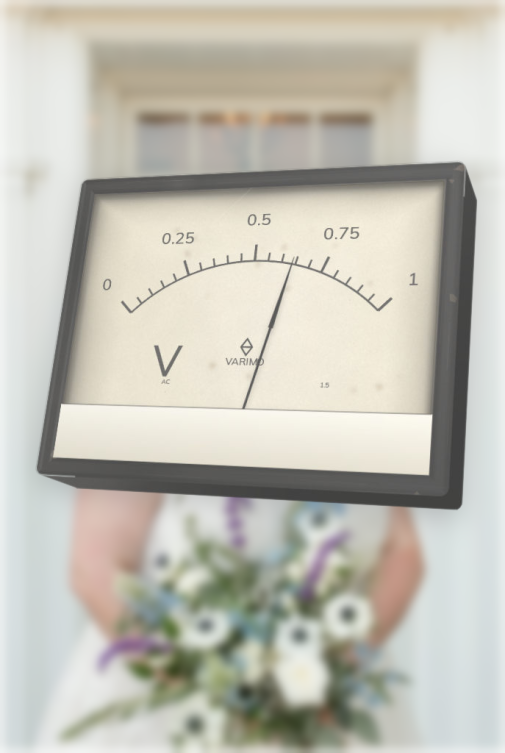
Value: 0.65
